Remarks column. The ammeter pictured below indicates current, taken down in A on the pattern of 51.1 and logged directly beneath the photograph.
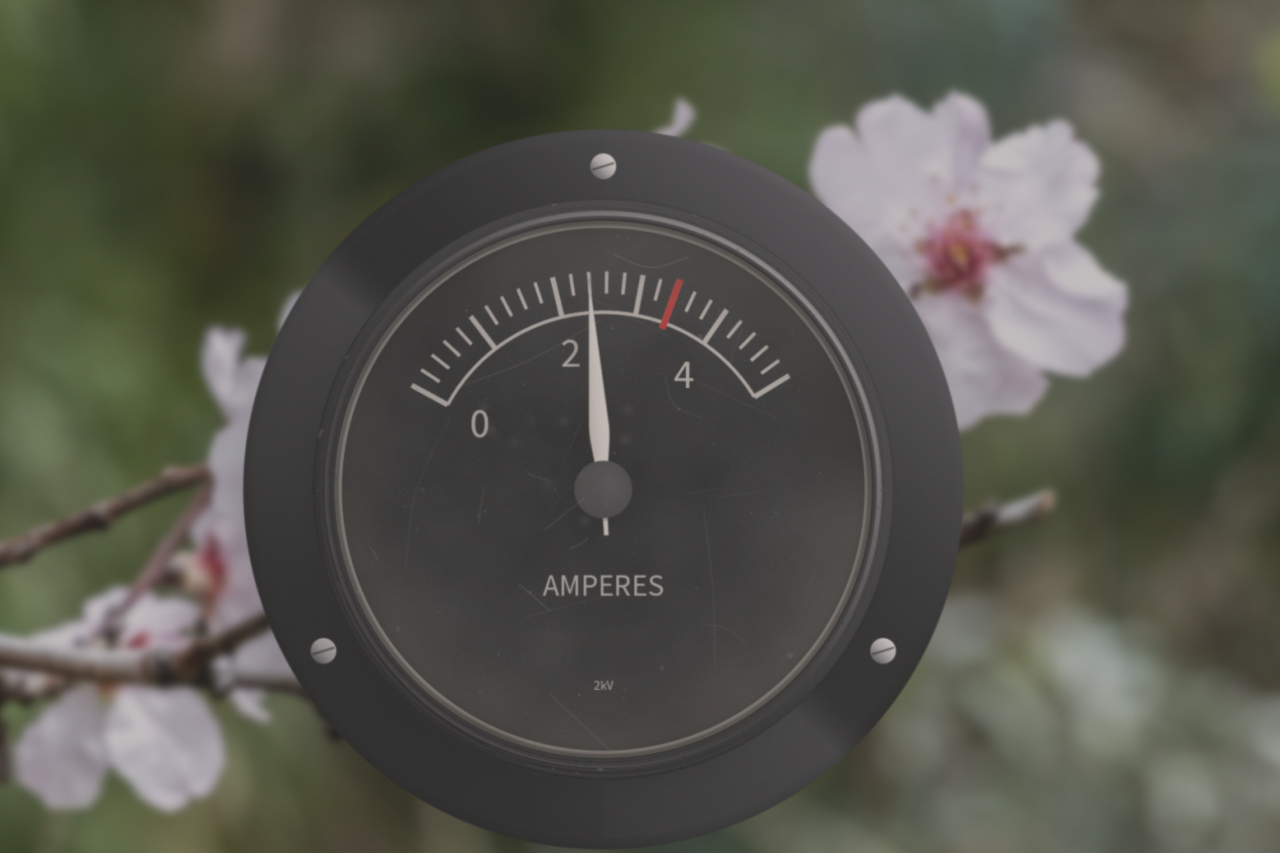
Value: 2.4
